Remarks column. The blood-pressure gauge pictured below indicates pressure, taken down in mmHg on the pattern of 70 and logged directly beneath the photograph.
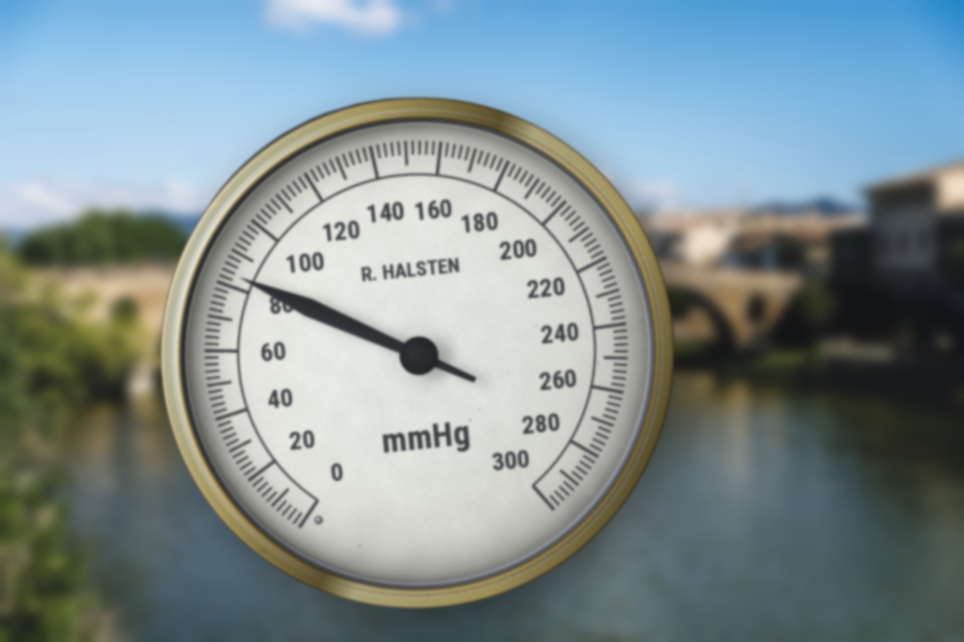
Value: 84
